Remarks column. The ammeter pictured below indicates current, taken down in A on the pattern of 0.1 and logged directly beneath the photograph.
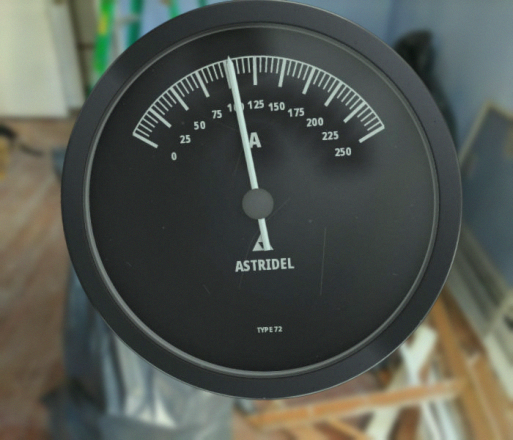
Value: 105
